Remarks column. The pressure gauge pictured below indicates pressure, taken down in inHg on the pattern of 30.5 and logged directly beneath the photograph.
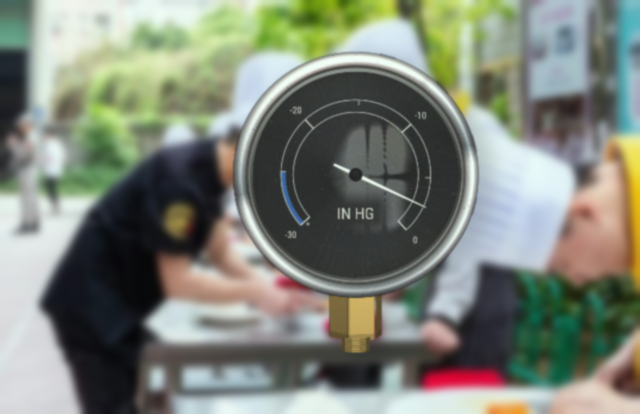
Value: -2.5
